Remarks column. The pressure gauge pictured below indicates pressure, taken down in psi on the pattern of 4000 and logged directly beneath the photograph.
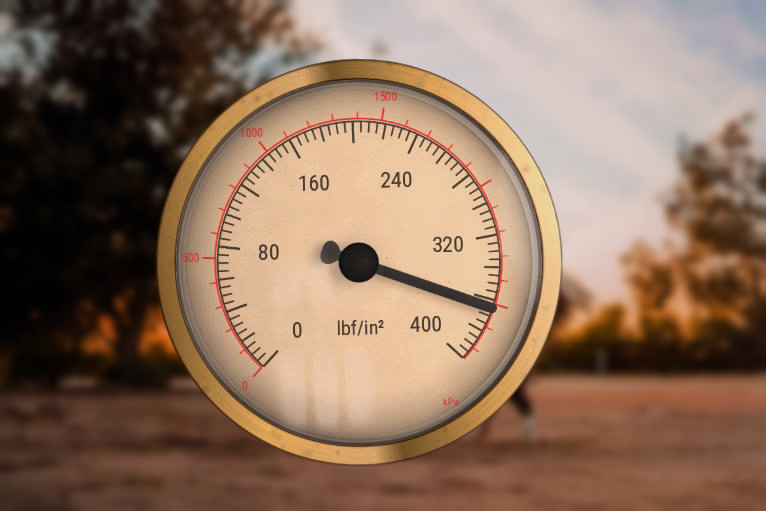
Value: 365
